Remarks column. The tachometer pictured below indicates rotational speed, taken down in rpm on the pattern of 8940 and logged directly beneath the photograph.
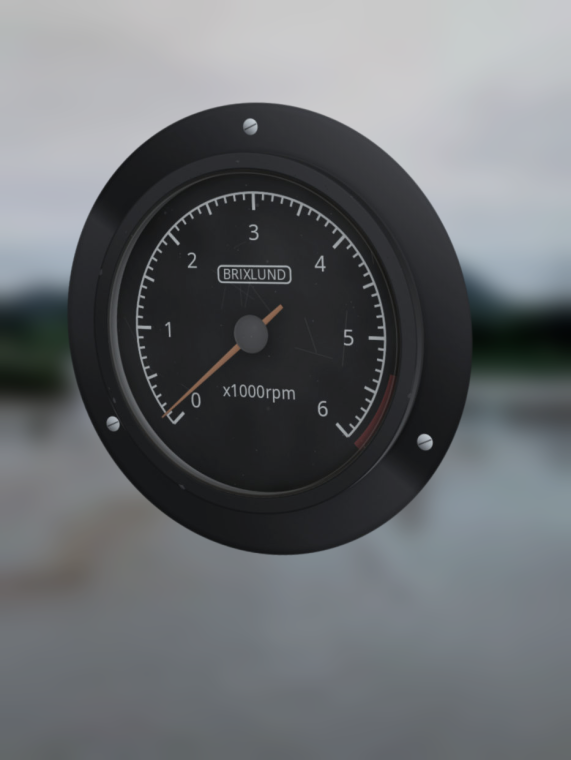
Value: 100
